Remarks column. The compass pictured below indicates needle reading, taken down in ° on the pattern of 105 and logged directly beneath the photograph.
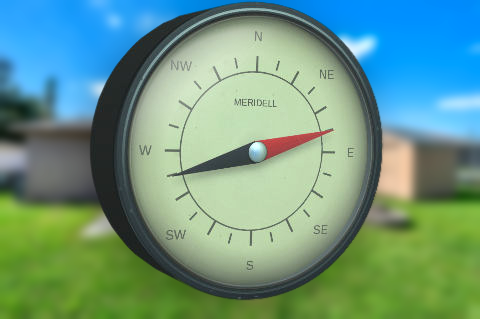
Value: 75
